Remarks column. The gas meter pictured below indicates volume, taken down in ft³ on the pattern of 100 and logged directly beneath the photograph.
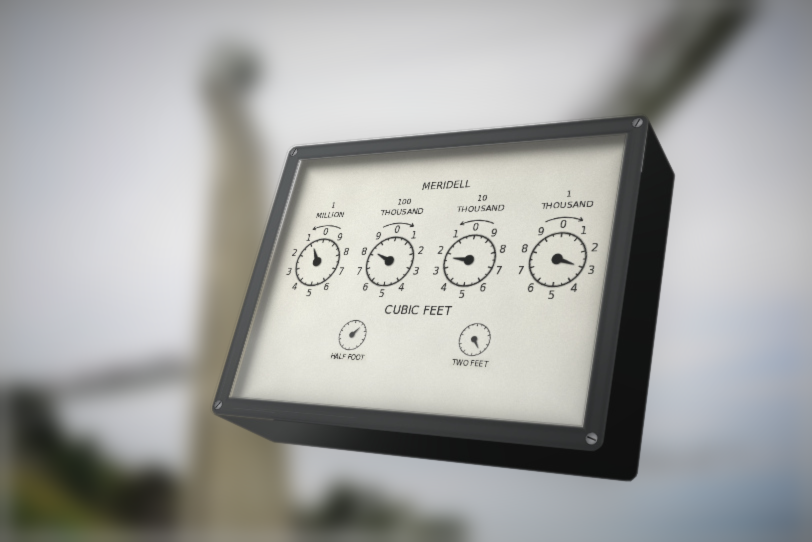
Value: 82300
